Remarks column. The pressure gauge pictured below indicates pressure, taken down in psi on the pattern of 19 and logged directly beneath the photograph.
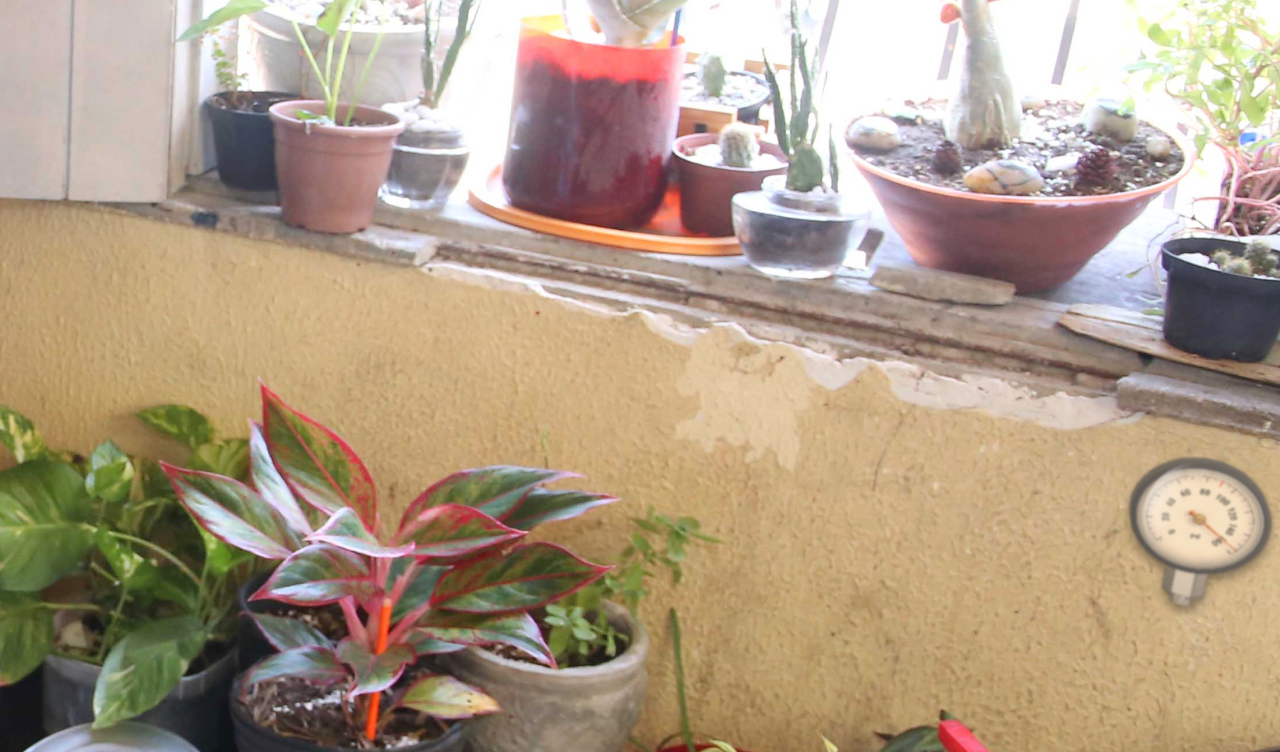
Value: 155
